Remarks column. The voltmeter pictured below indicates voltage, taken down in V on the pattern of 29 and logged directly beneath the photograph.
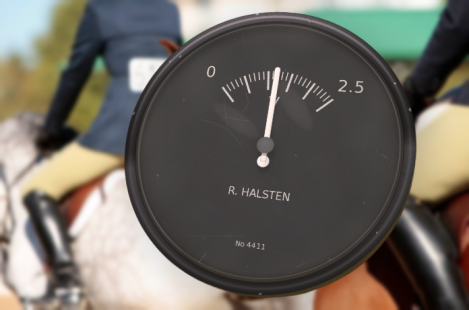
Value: 1.2
